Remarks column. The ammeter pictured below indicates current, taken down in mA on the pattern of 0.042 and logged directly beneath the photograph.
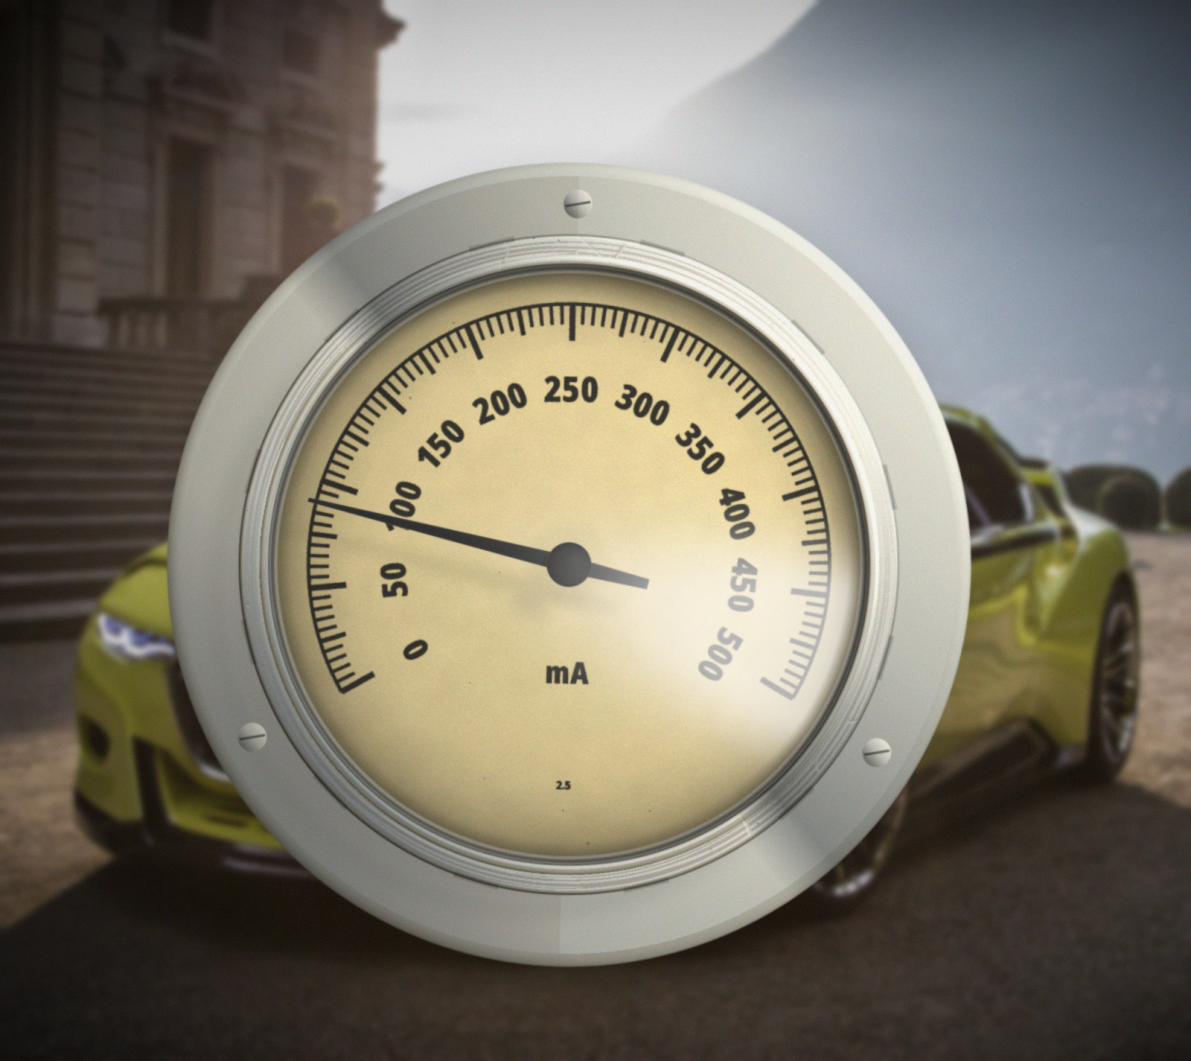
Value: 90
